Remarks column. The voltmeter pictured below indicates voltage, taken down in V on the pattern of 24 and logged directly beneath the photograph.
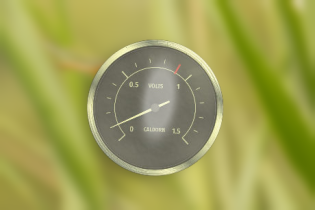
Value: 0.1
